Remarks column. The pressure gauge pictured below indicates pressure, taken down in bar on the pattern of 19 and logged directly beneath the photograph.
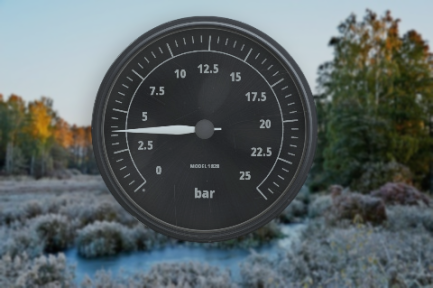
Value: 3.75
